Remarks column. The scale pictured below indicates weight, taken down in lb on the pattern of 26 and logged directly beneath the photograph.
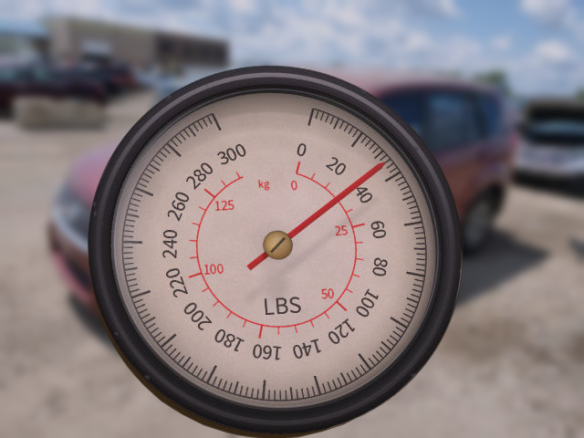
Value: 34
